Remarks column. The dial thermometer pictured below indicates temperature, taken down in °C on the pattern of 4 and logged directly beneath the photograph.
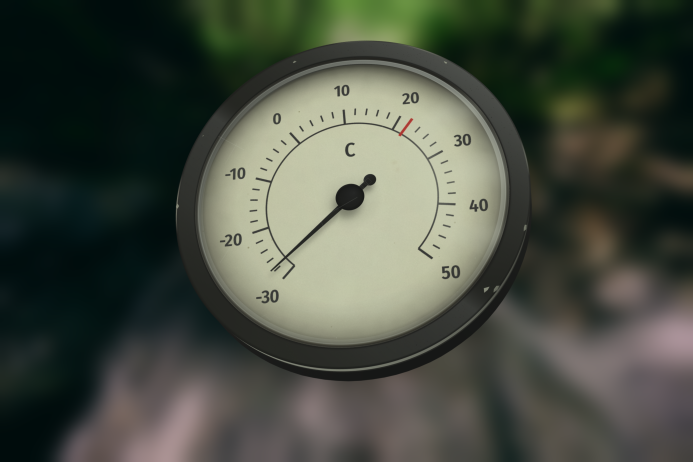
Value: -28
